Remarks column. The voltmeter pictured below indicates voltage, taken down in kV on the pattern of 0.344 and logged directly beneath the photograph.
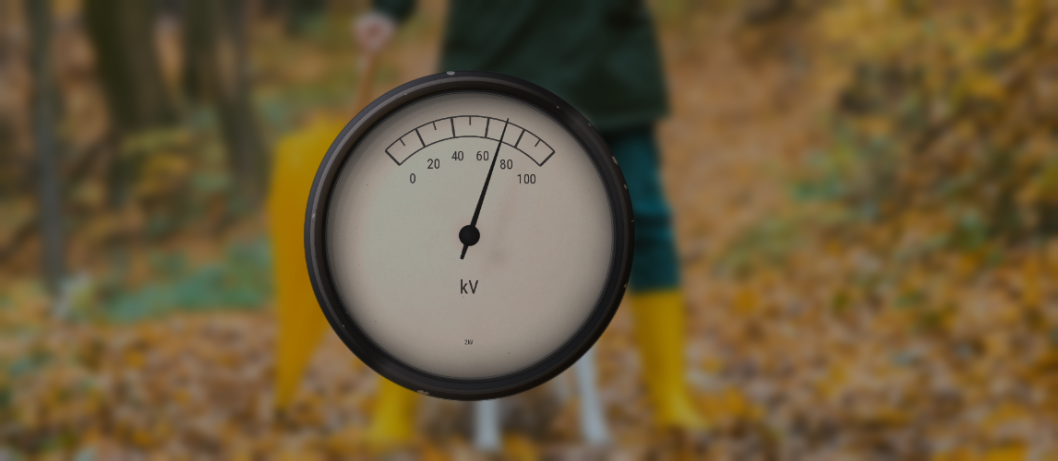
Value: 70
